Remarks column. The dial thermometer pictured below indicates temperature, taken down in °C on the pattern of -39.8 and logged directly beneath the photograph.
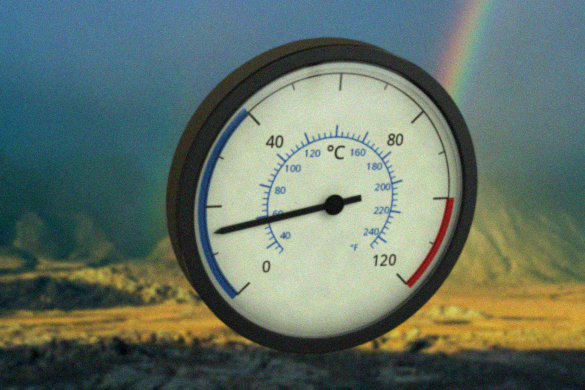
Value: 15
